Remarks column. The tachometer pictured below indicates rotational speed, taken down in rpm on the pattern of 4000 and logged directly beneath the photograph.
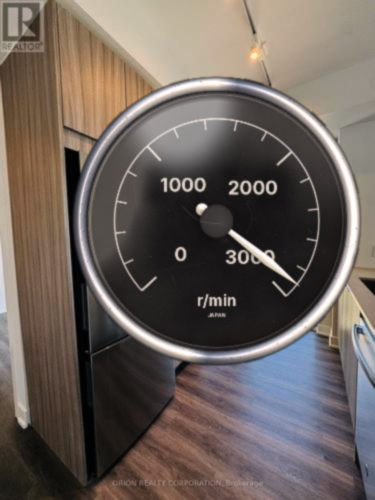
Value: 2900
